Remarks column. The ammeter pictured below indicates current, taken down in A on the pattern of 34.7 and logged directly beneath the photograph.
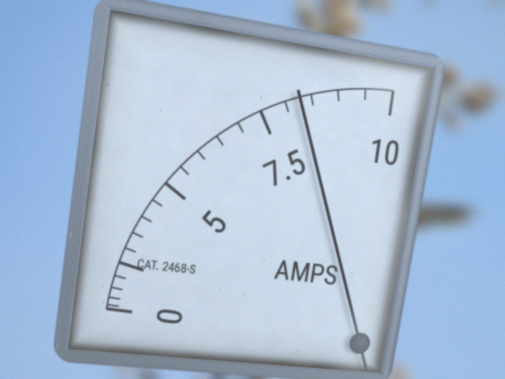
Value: 8.25
